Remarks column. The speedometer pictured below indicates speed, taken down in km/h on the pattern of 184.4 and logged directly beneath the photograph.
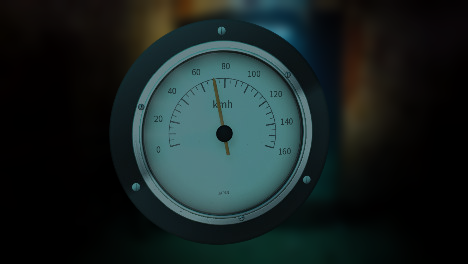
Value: 70
